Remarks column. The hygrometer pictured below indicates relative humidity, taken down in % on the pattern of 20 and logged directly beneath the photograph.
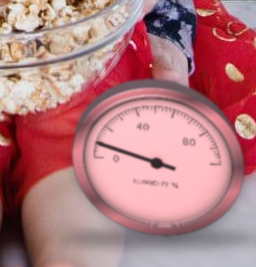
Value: 10
